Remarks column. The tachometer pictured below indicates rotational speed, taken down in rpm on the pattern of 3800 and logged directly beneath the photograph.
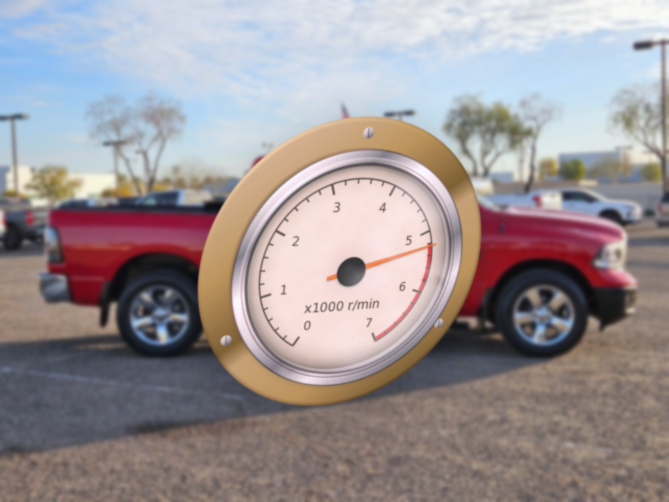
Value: 5200
